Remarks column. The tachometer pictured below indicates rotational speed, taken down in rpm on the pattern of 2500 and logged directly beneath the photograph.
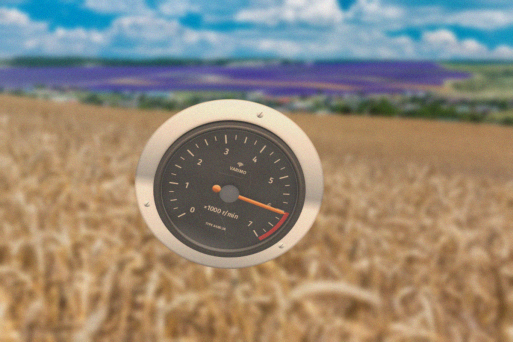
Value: 6000
